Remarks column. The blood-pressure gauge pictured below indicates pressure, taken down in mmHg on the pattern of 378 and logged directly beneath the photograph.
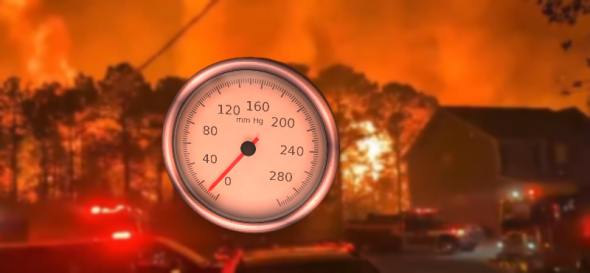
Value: 10
